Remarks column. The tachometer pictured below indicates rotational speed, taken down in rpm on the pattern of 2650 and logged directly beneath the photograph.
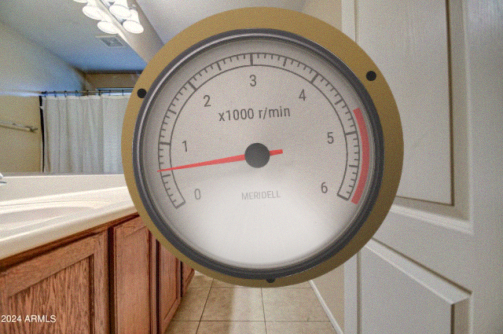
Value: 600
